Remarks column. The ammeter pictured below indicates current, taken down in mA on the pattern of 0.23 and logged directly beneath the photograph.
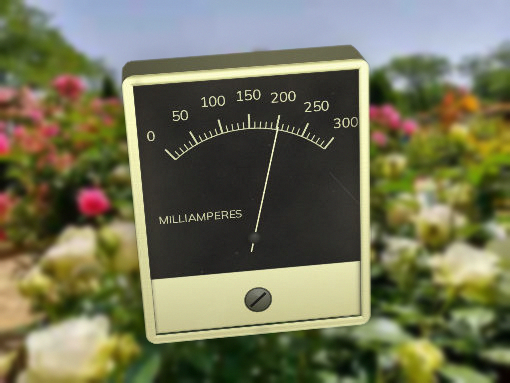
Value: 200
